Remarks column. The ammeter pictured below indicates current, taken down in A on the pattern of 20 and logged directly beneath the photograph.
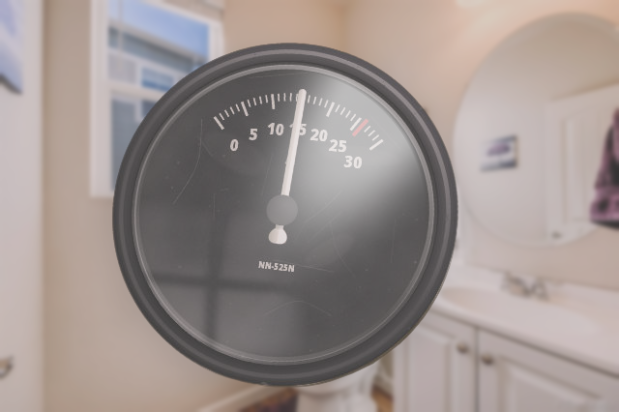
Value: 15
